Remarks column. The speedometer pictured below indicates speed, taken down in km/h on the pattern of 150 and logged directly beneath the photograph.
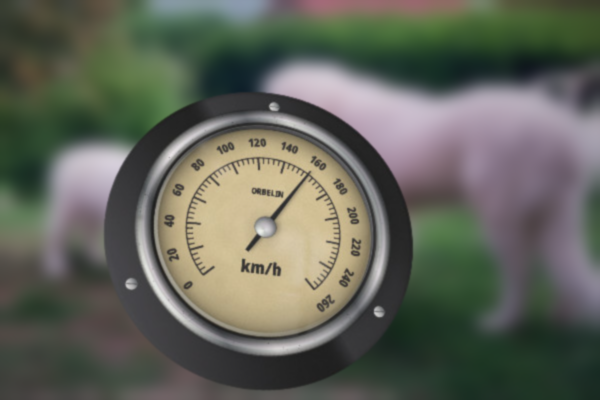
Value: 160
